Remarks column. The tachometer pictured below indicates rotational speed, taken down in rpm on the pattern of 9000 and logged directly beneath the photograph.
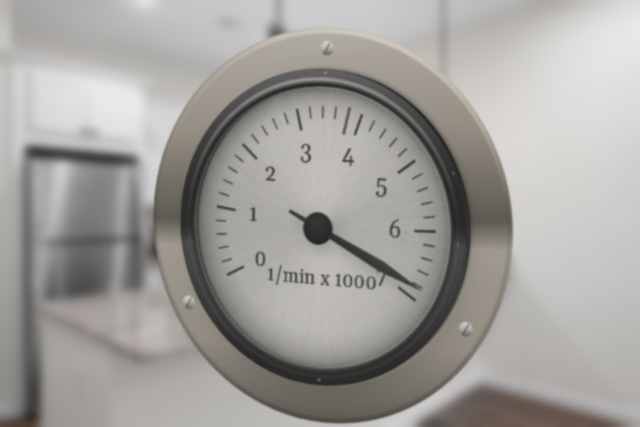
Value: 6800
